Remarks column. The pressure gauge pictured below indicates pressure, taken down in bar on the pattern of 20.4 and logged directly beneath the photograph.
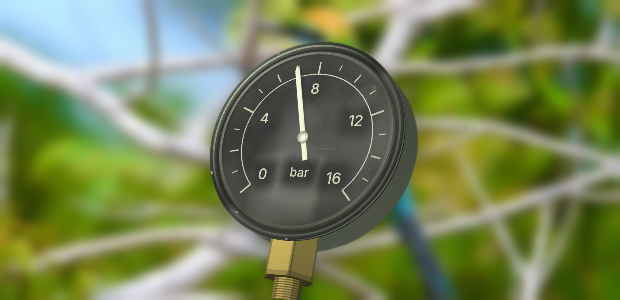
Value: 7
